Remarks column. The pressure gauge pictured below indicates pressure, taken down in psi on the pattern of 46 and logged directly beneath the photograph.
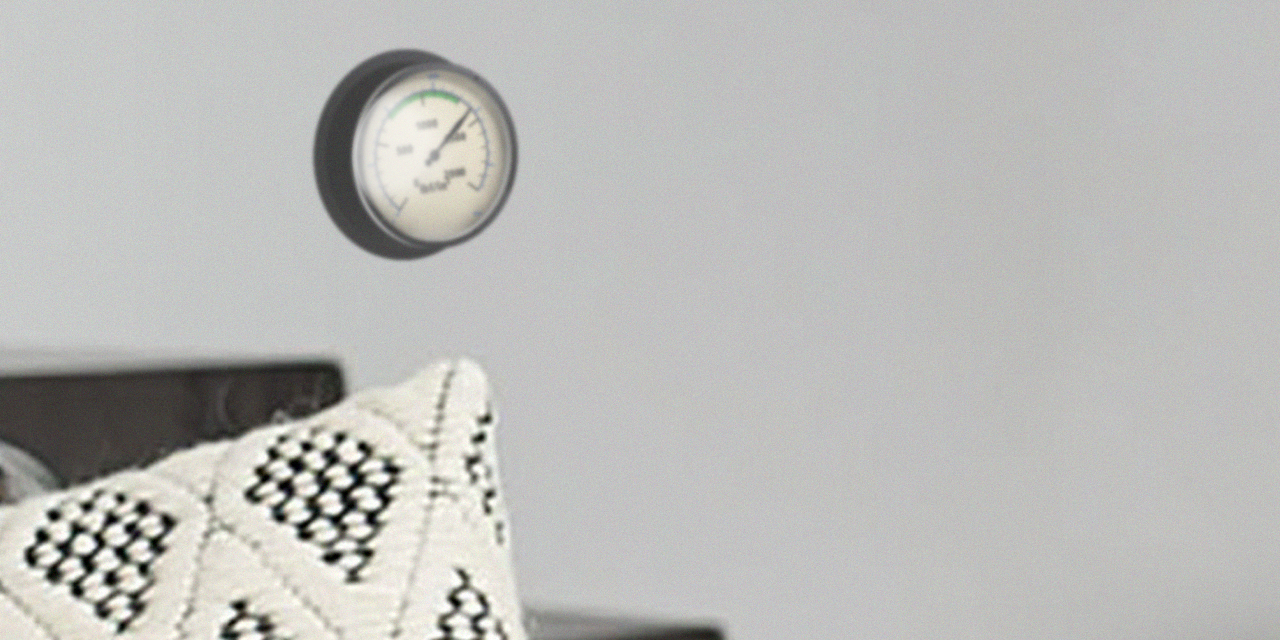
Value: 1400
